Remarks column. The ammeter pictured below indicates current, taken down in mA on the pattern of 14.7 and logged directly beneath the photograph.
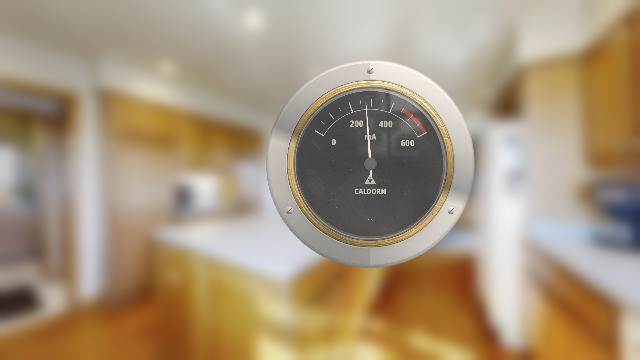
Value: 275
